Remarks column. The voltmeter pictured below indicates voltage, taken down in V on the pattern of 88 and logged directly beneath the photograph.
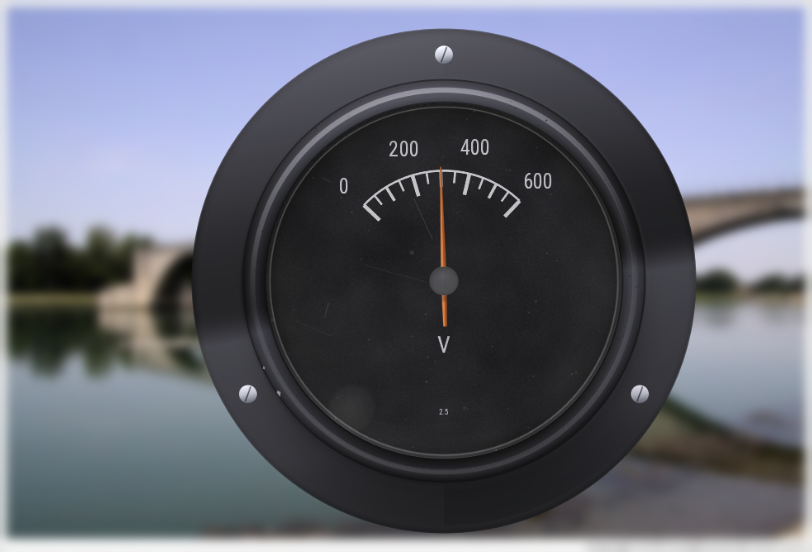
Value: 300
